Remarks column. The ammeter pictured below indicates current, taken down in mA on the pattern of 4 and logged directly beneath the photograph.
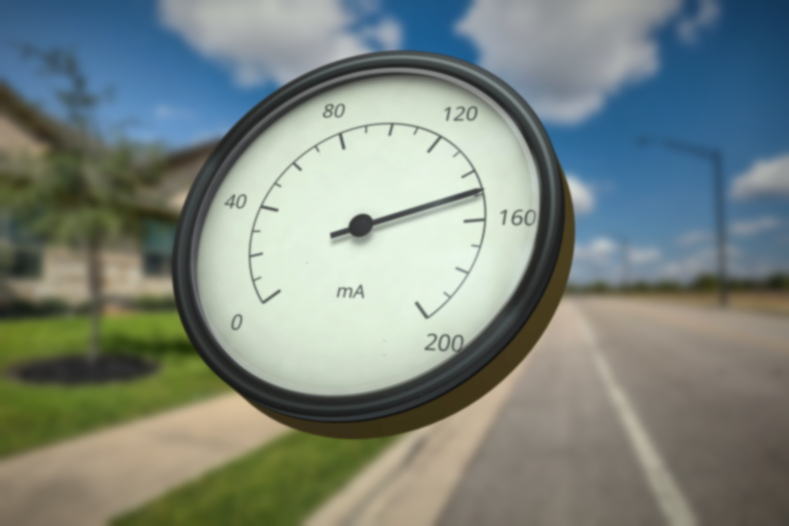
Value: 150
